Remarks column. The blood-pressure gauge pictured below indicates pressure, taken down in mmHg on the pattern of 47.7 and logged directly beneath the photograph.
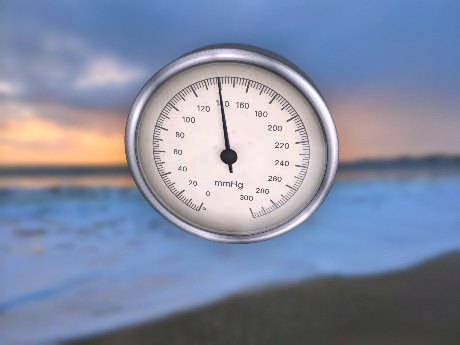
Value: 140
